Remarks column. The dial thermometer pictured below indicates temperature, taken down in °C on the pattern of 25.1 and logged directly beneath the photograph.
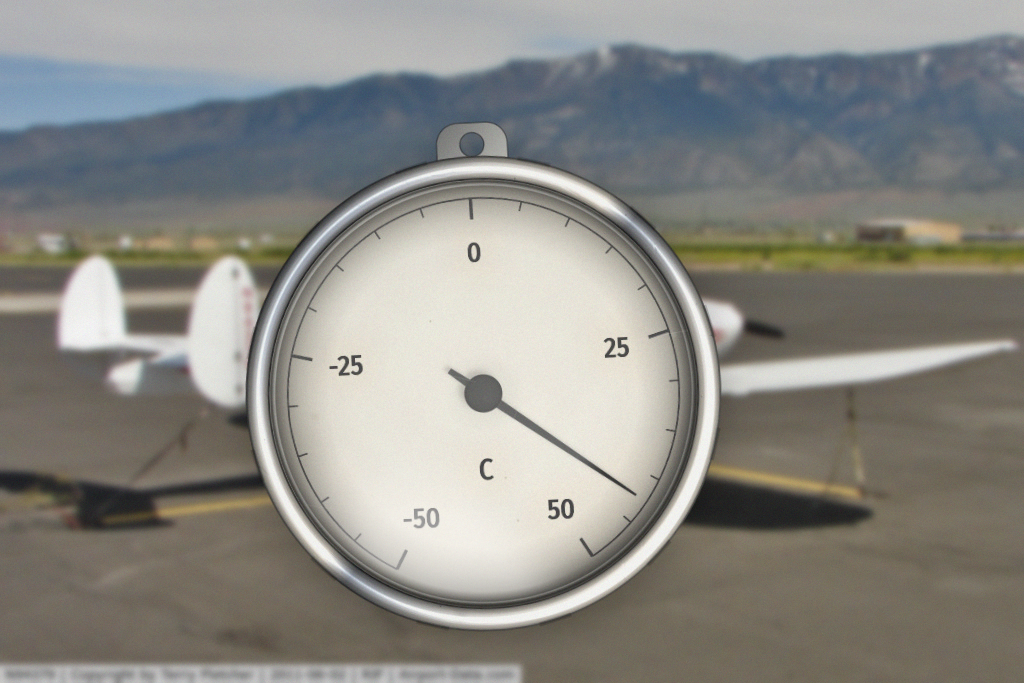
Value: 42.5
